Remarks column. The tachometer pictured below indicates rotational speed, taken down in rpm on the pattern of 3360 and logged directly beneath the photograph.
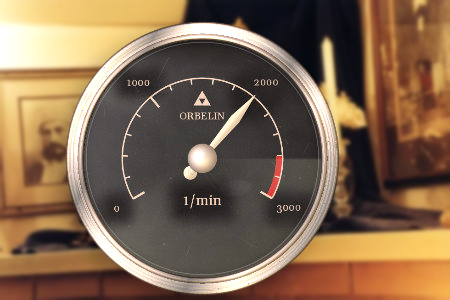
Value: 2000
